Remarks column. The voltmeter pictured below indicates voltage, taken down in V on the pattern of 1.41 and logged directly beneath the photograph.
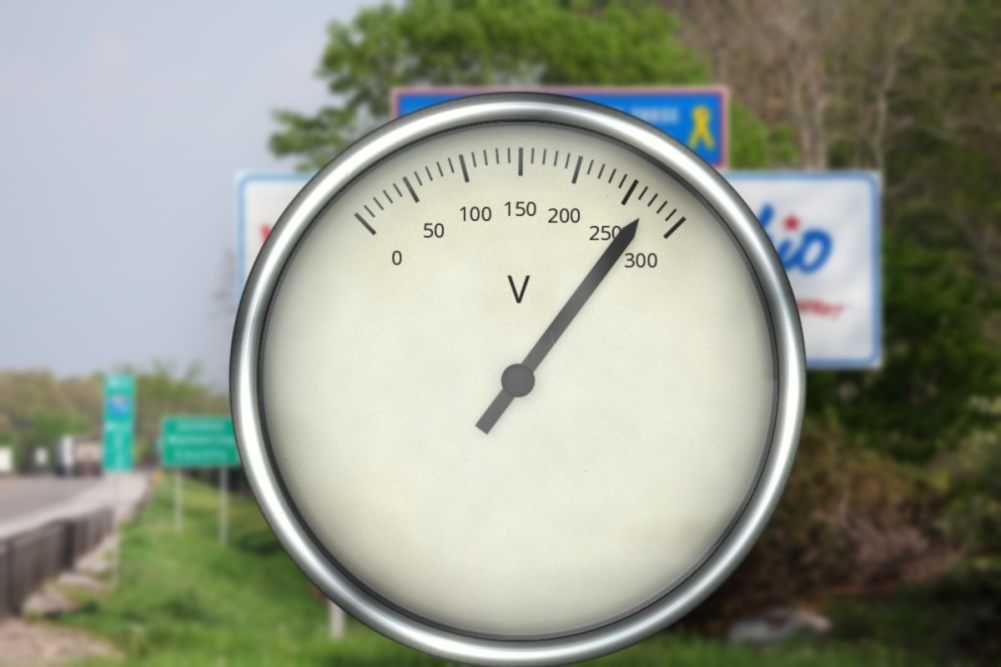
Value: 270
